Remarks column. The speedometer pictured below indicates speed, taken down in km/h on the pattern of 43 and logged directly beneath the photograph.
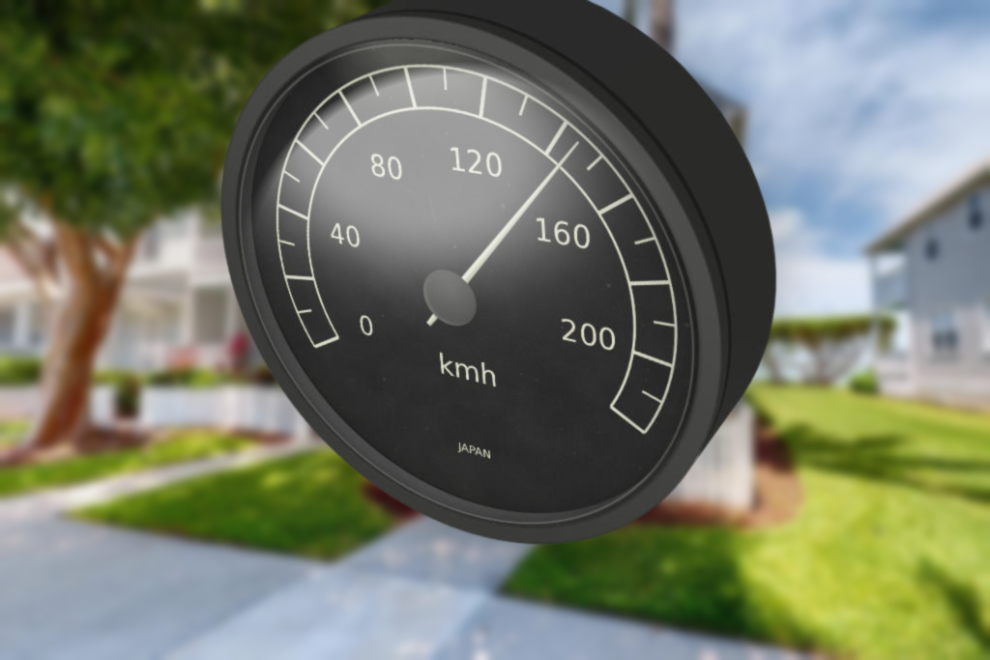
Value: 145
